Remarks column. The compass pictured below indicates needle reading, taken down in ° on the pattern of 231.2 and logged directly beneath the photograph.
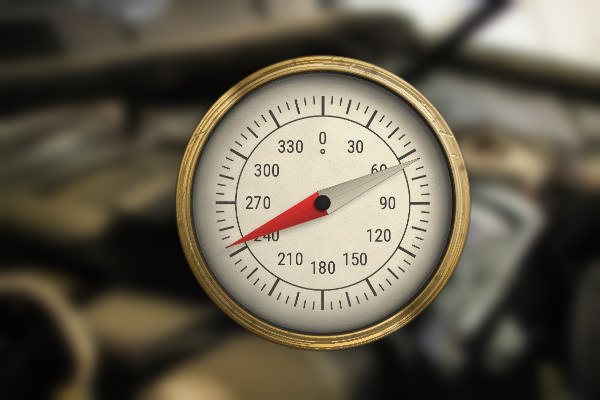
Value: 245
